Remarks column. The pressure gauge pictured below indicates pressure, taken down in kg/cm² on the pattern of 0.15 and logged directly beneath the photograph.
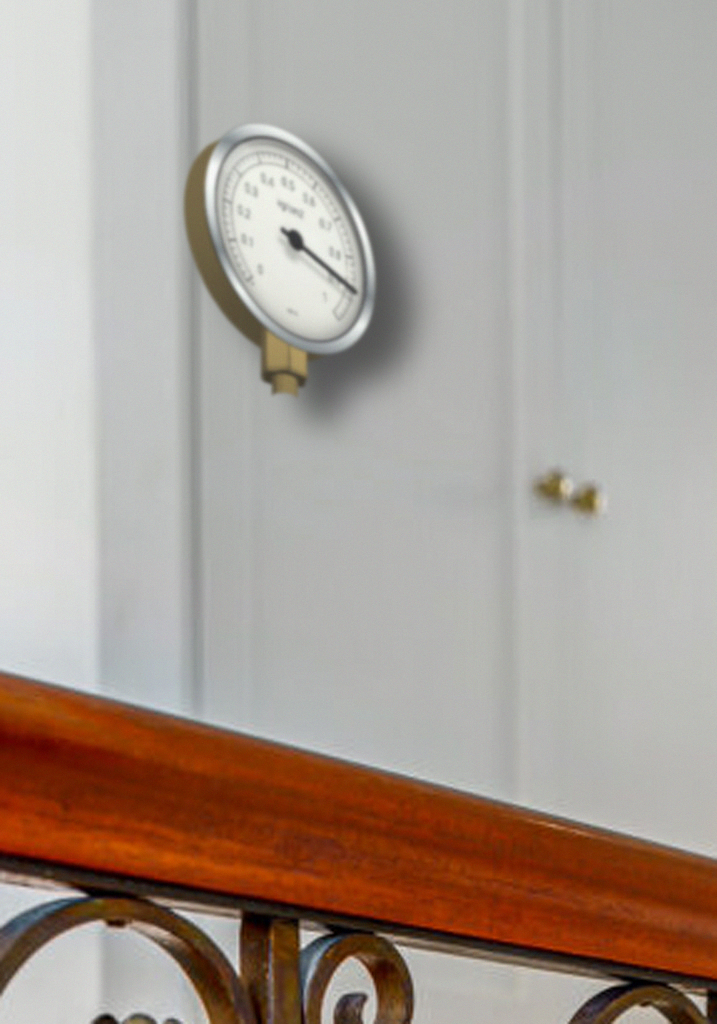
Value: 0.9
